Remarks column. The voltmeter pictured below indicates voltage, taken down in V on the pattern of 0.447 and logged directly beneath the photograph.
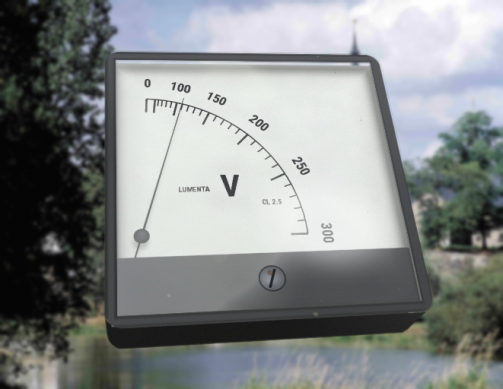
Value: 110
